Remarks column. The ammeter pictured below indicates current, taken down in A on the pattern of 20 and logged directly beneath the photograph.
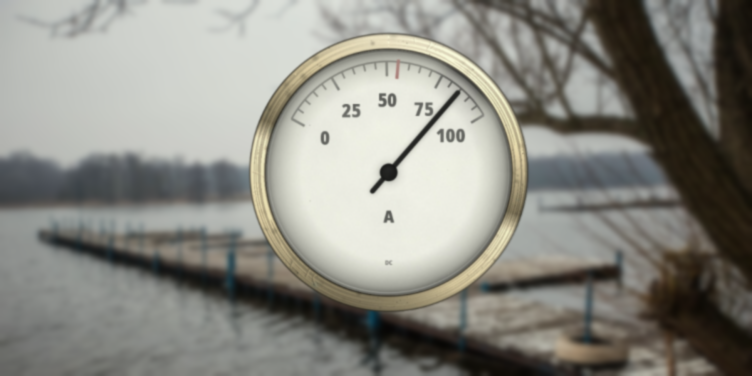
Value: 85
